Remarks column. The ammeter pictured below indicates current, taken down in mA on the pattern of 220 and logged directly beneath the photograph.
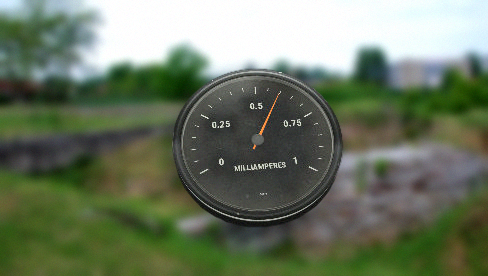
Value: 0.6
